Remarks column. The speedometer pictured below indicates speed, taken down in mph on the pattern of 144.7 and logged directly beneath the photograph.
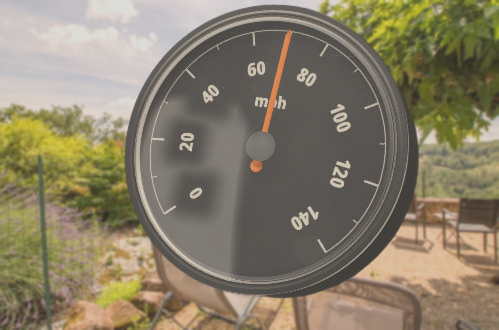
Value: 70
